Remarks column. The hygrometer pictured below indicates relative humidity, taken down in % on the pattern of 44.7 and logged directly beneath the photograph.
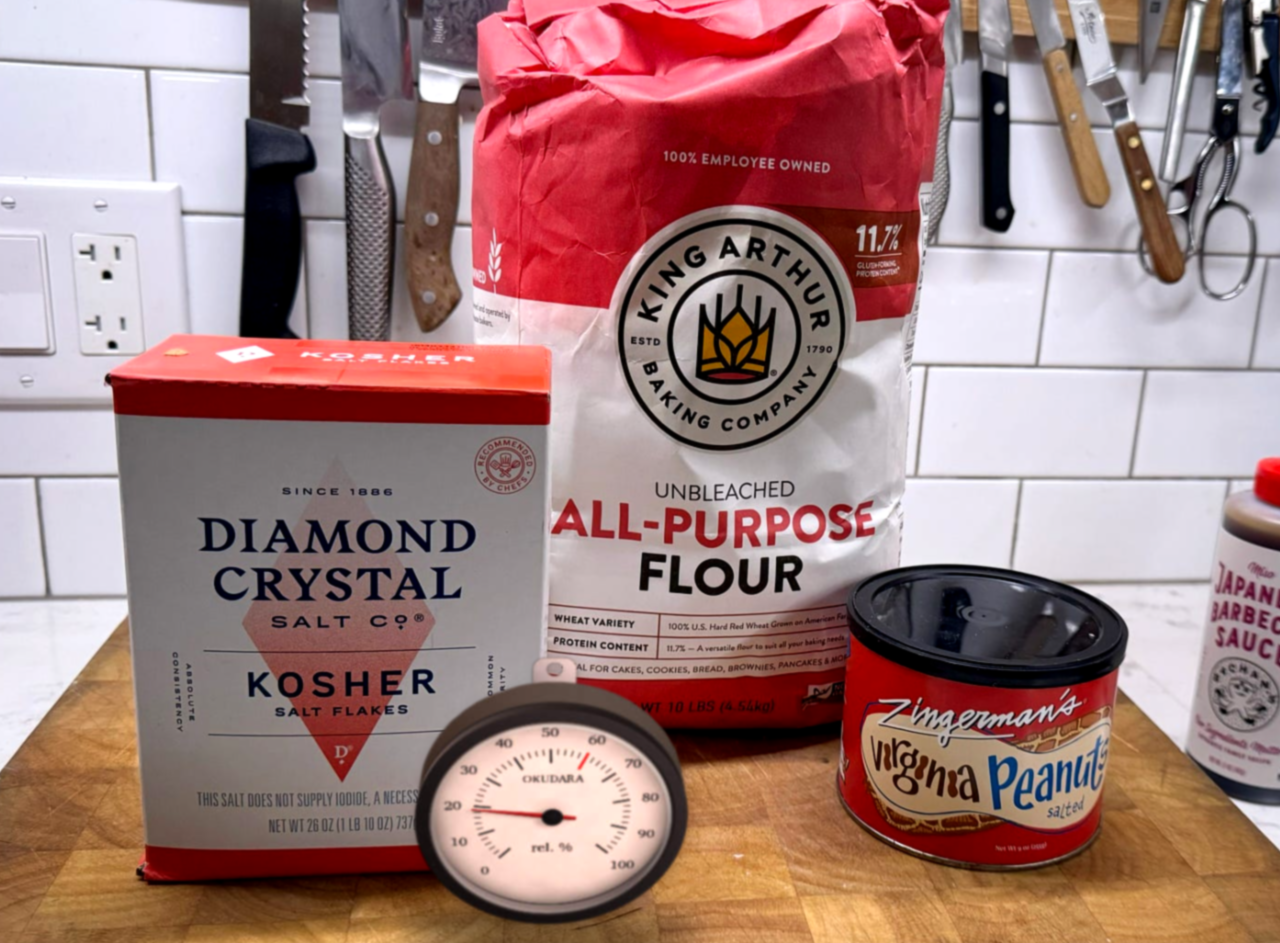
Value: 20
